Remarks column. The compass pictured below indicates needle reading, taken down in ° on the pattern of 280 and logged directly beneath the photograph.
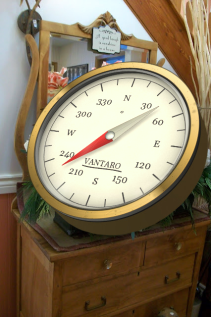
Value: 225
